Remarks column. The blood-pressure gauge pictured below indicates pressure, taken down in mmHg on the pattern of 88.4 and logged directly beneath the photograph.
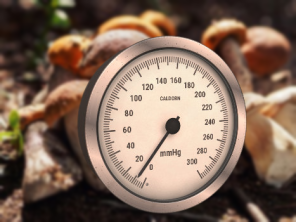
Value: 10
